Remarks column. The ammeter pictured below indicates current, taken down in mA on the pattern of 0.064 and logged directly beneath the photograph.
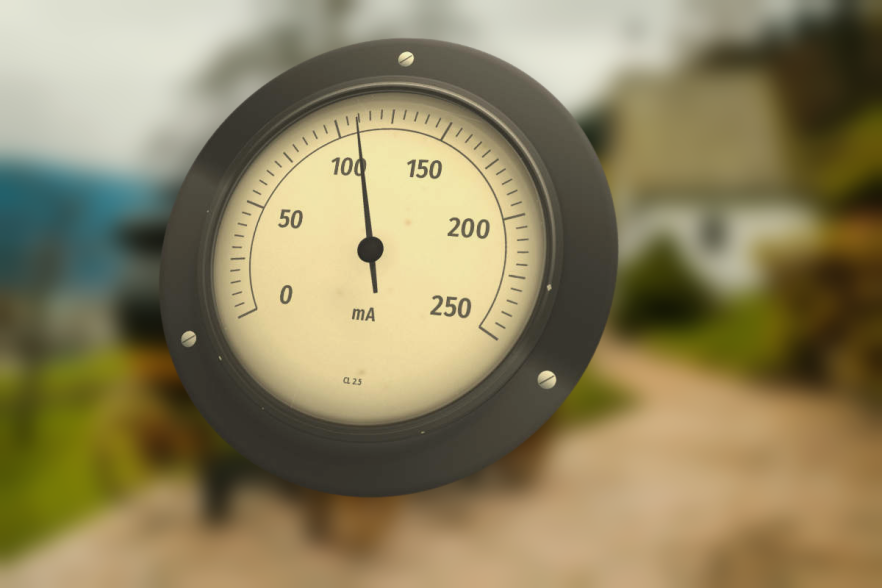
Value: 110
